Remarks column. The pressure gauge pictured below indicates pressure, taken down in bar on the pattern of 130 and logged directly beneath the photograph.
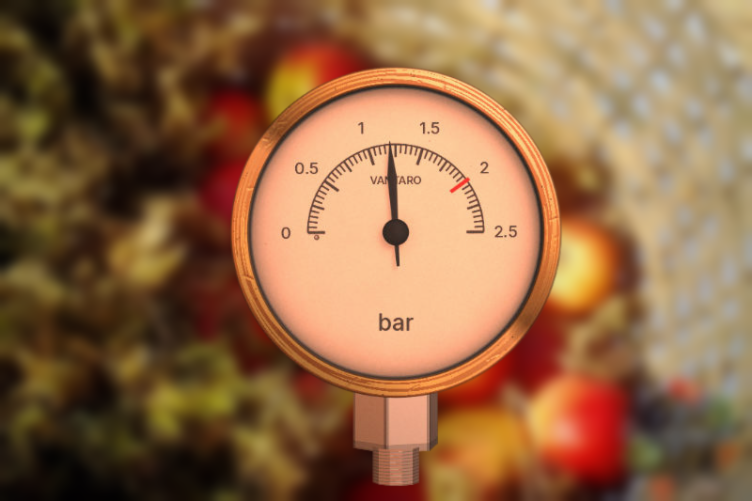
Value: 1.2
